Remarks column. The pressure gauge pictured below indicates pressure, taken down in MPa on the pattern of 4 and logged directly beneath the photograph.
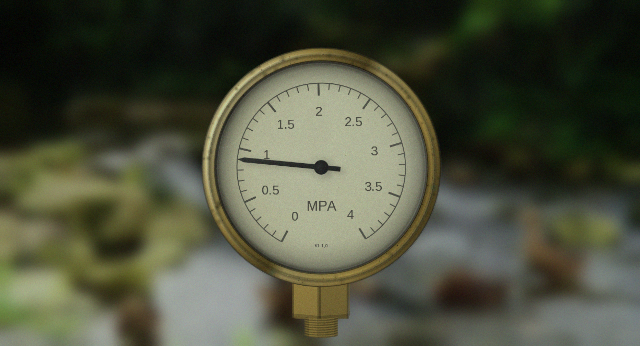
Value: 0.9
